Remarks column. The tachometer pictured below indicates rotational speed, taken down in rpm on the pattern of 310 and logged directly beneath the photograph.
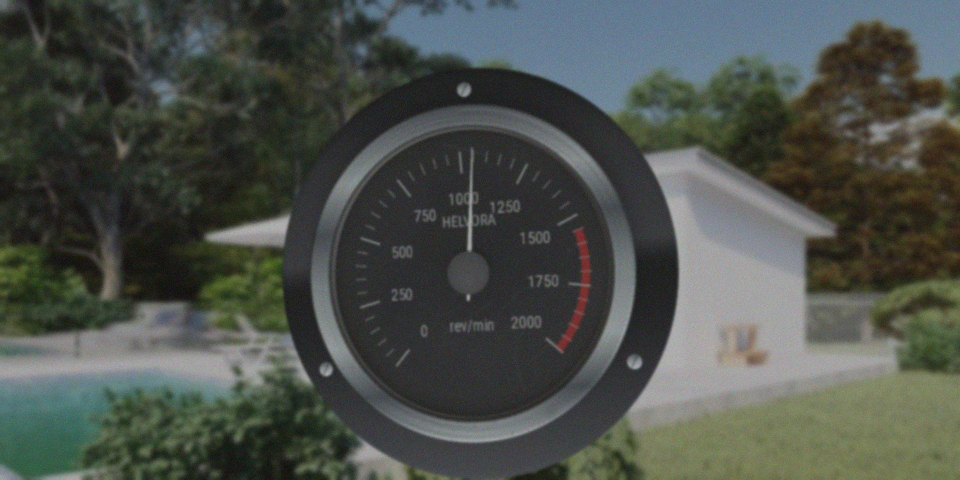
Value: 1050
